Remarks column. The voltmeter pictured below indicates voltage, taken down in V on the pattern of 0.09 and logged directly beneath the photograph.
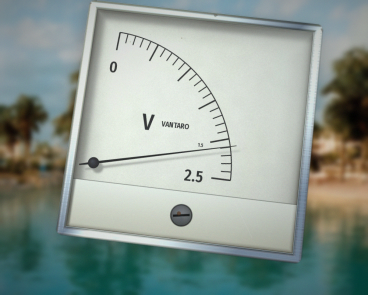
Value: 2.1
